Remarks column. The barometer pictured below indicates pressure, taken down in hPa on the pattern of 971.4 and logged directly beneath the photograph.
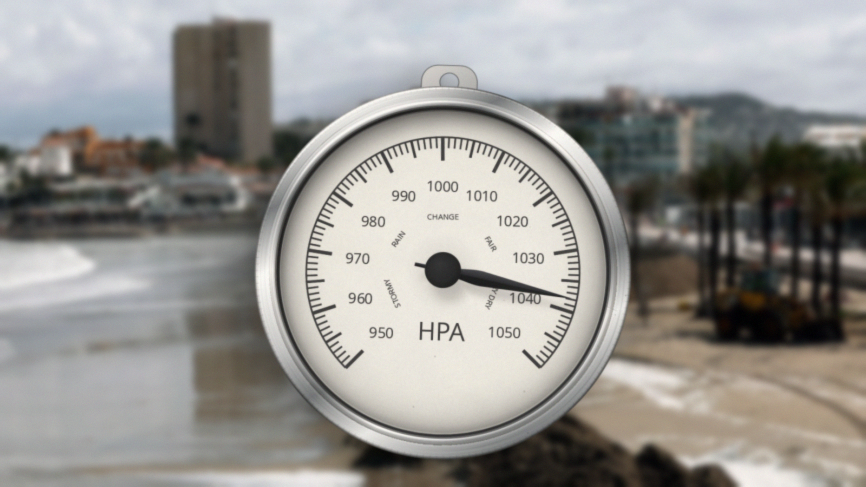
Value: 1038
